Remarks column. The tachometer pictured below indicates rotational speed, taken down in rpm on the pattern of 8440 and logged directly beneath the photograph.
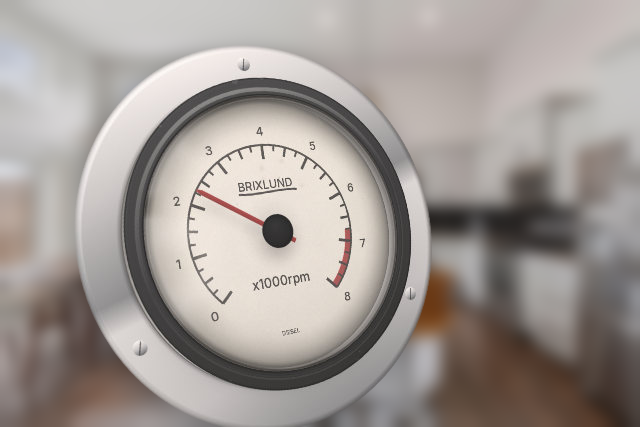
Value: 2250
